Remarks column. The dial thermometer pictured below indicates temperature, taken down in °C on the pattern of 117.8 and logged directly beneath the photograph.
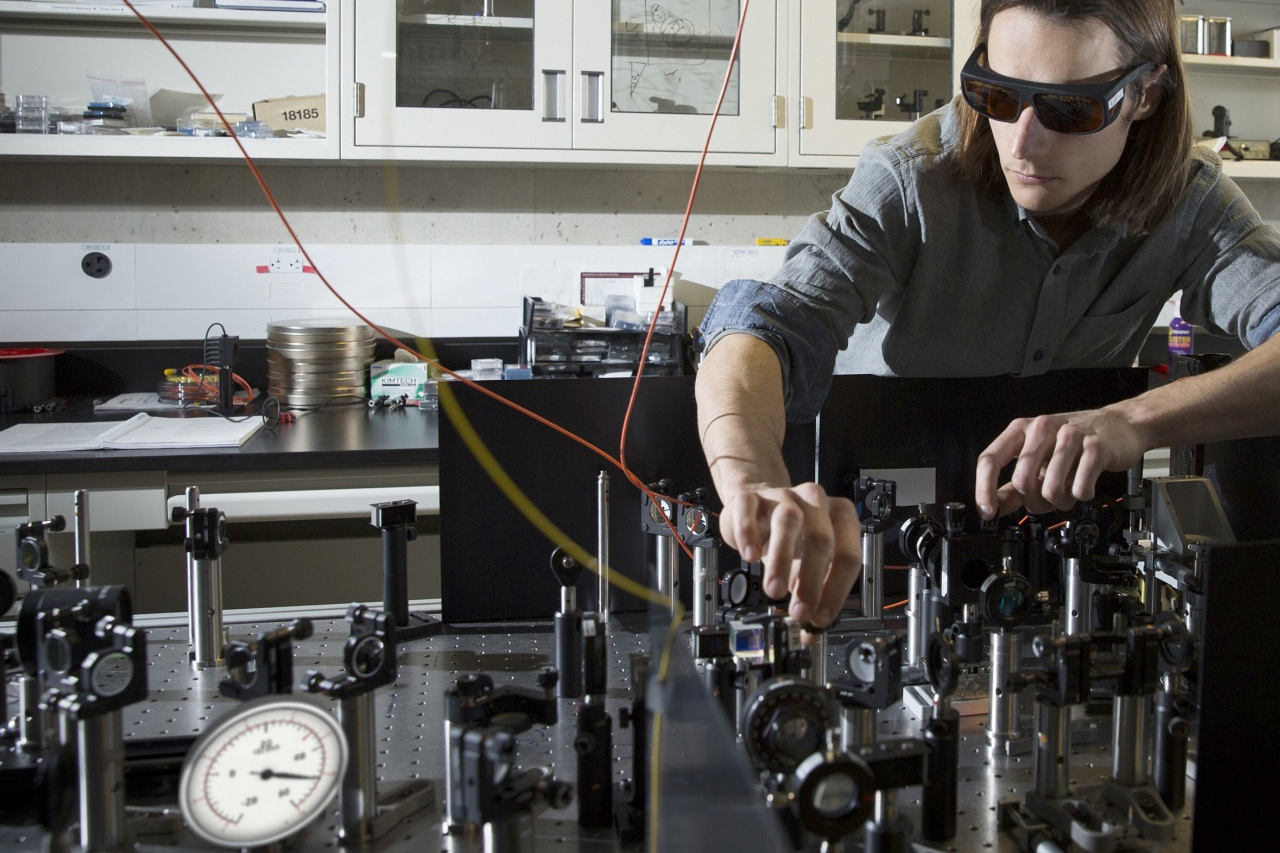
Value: 50
